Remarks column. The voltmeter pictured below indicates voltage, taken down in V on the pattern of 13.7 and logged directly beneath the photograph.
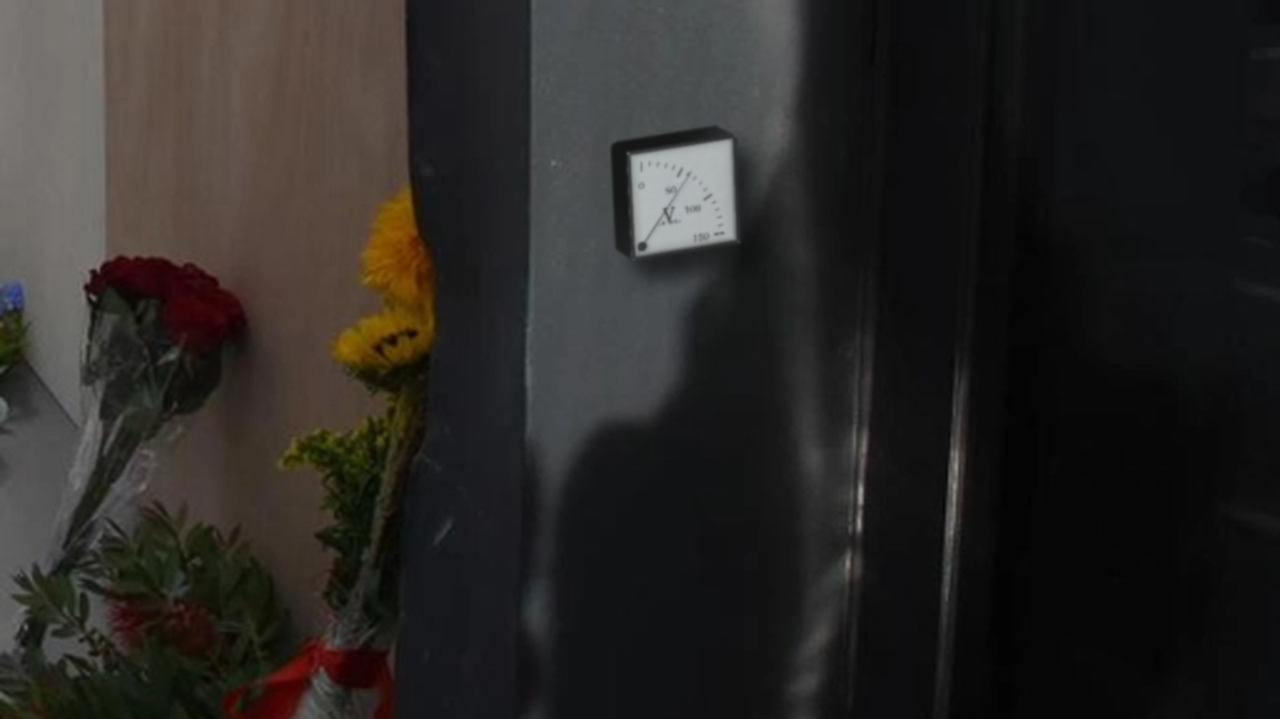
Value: 60
